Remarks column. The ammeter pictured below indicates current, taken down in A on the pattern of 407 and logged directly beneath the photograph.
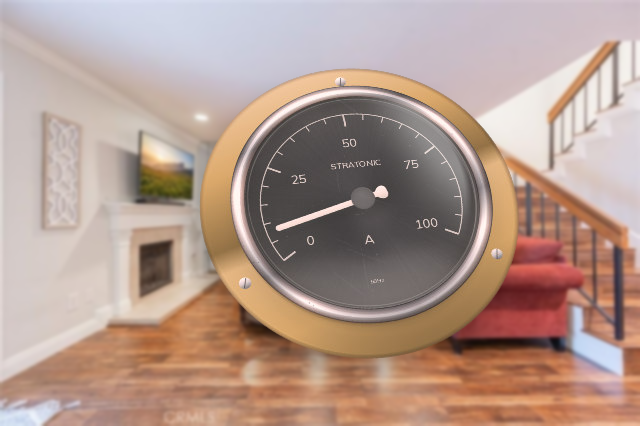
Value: 7.5
